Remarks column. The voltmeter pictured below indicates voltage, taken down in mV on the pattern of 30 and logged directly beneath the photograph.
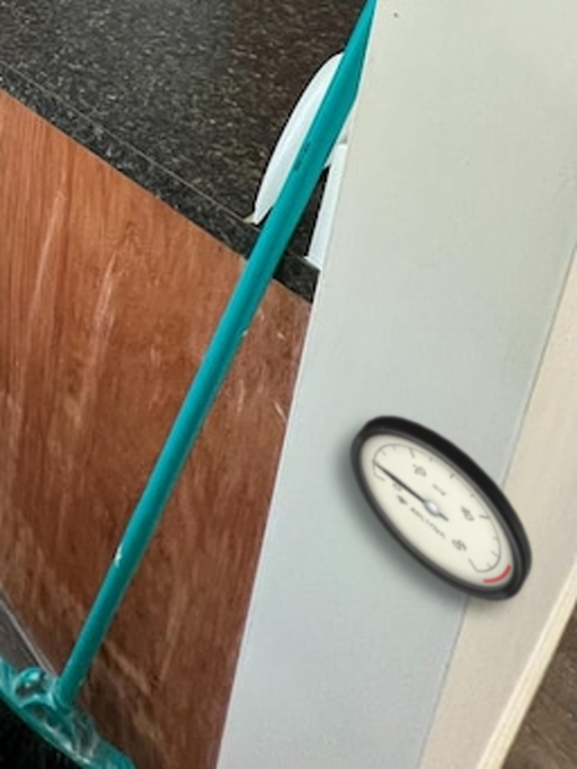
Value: 5
